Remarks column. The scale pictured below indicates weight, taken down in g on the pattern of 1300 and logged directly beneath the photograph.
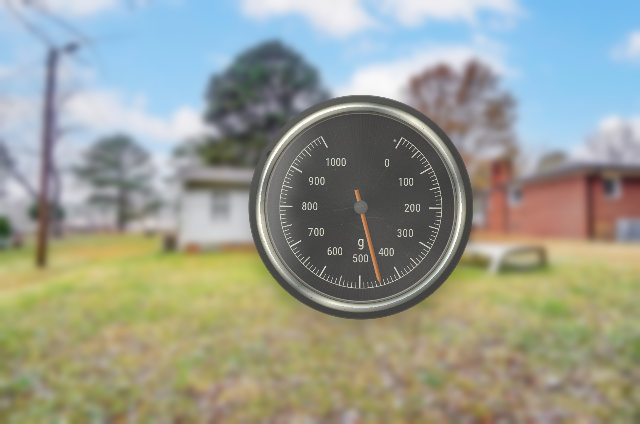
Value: 450
